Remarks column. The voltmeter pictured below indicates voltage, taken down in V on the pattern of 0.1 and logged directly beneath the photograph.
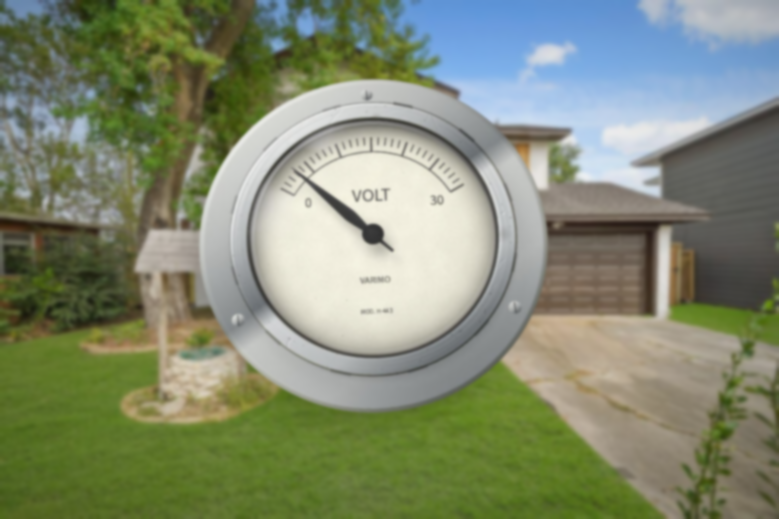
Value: 3
